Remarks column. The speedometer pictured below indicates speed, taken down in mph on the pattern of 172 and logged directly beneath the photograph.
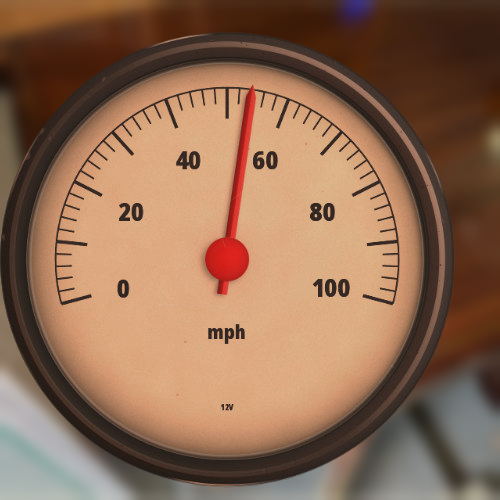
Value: 54
